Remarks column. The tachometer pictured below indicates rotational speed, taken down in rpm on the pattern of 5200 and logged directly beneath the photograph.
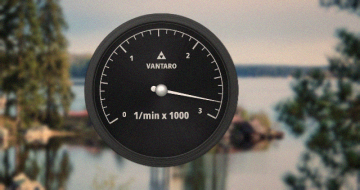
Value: 2800
